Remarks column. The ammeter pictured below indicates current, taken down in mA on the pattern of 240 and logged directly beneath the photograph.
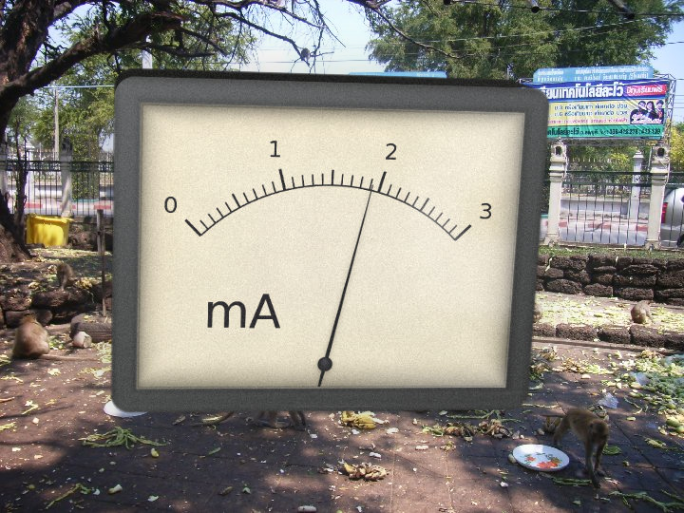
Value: 1.9
